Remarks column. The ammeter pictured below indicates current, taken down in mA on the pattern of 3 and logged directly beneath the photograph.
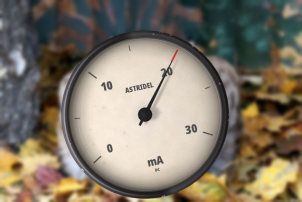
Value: 20
